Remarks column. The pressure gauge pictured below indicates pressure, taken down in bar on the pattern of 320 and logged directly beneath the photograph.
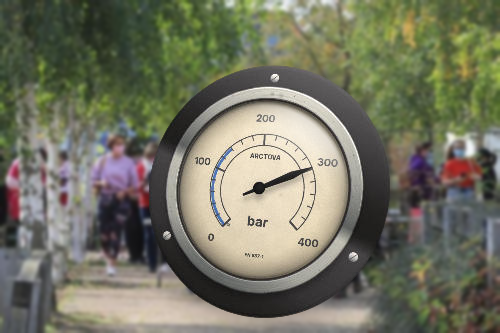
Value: 300
